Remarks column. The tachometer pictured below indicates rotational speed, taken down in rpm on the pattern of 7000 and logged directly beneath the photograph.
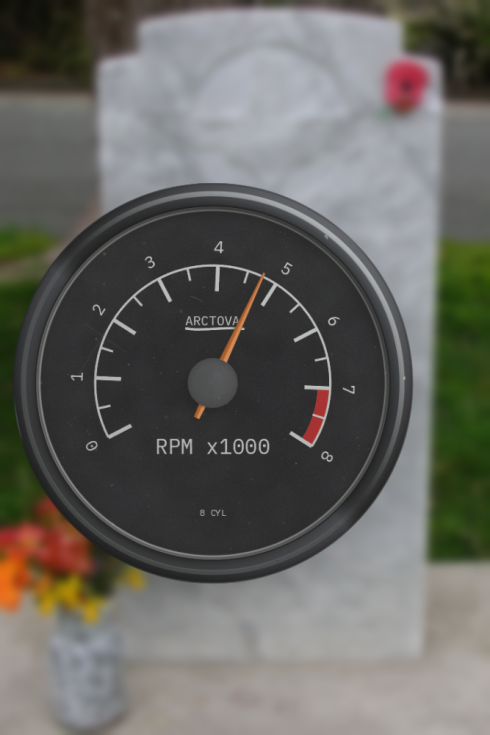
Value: 4750
